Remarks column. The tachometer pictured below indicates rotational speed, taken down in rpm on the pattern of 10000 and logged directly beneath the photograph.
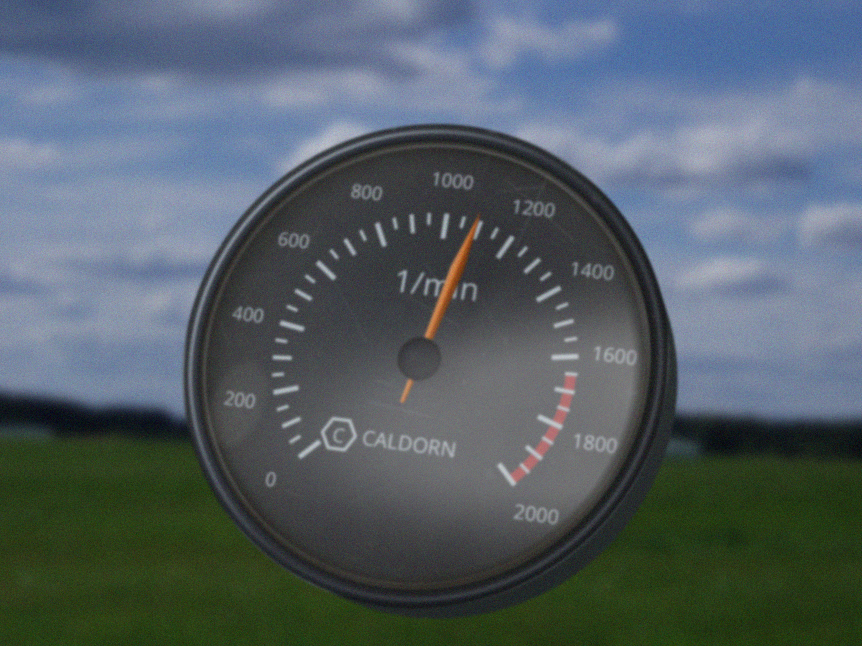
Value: 1100
